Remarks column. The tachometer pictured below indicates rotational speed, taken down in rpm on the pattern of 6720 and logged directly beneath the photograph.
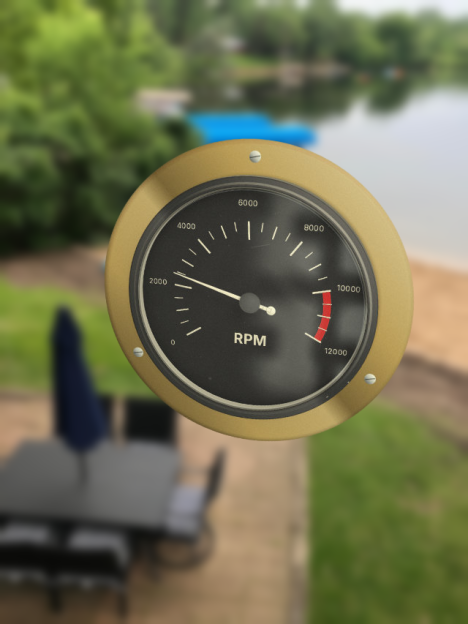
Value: 2500
